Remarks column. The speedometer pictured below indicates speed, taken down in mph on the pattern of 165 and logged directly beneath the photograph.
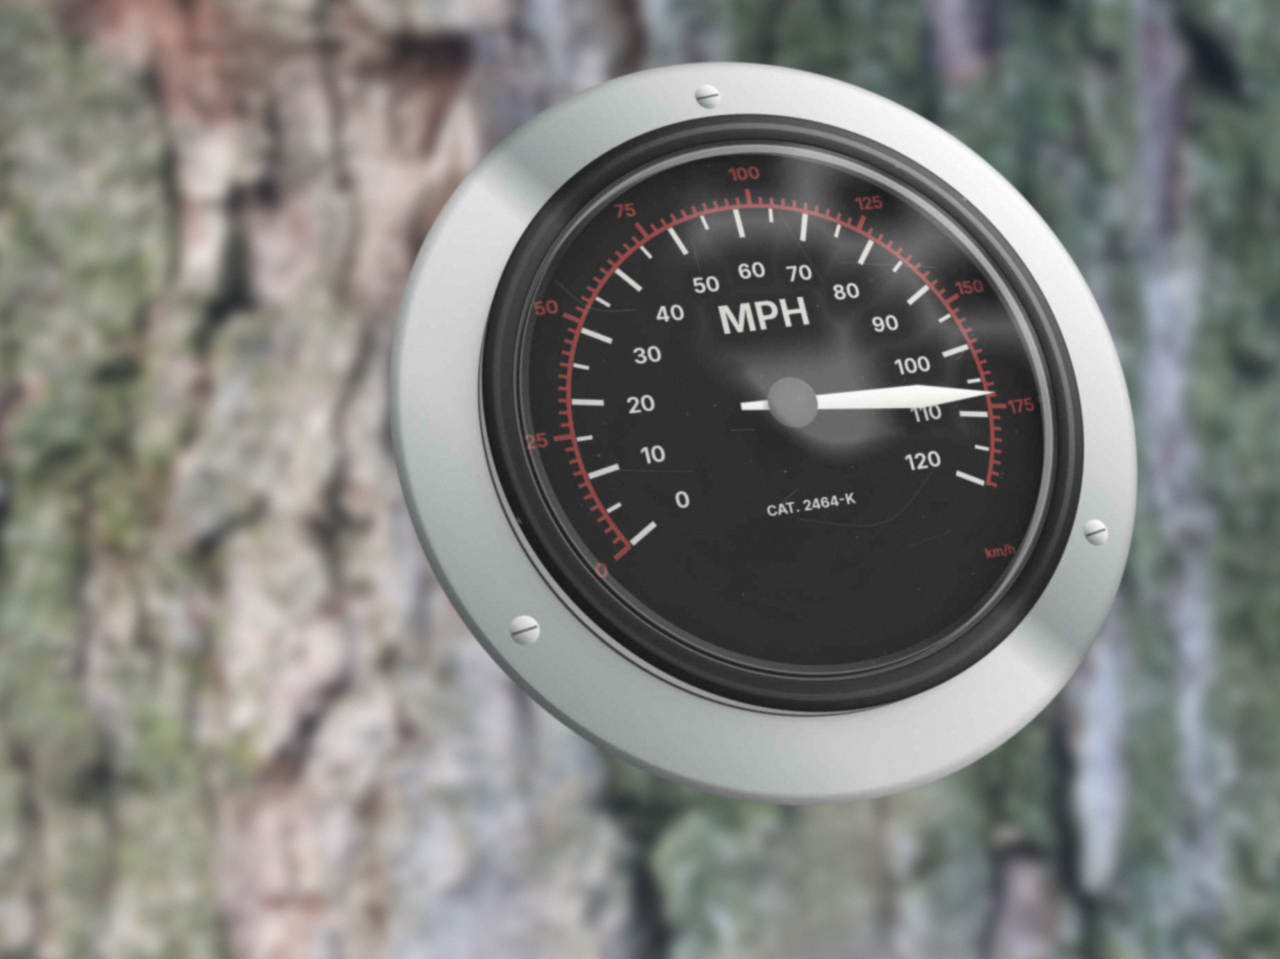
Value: 107.5
